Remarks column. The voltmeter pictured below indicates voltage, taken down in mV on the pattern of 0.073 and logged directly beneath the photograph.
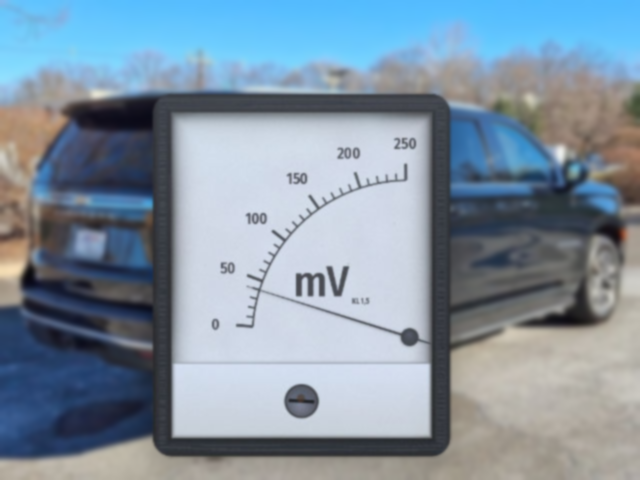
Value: 40
